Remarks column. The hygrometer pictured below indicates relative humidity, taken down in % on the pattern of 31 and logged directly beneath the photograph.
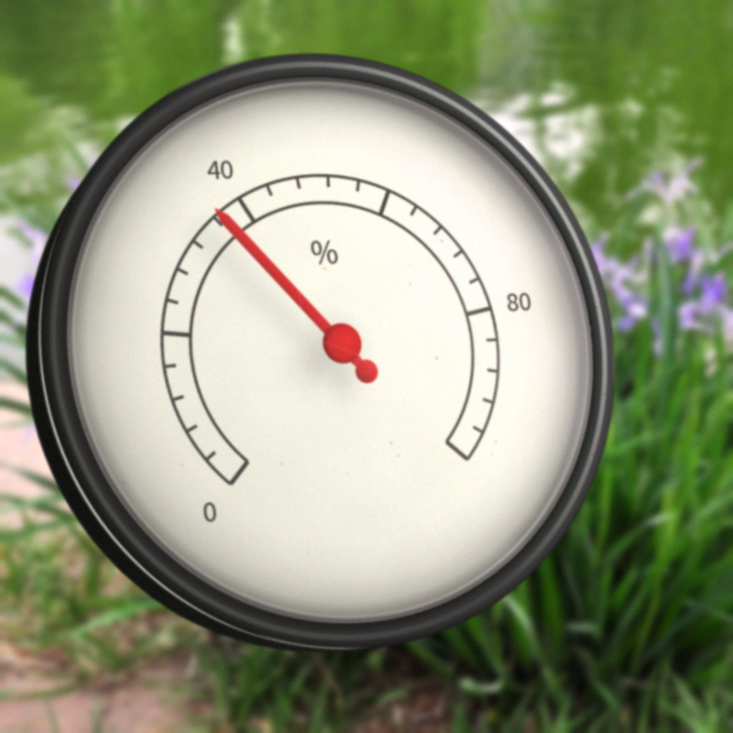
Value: 36
